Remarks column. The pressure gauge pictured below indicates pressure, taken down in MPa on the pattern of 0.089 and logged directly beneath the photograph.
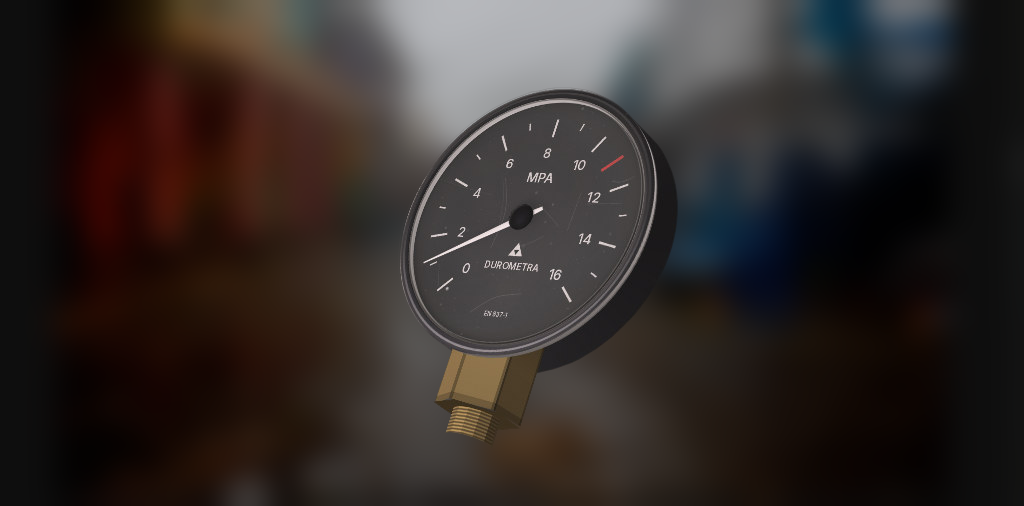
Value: 1
